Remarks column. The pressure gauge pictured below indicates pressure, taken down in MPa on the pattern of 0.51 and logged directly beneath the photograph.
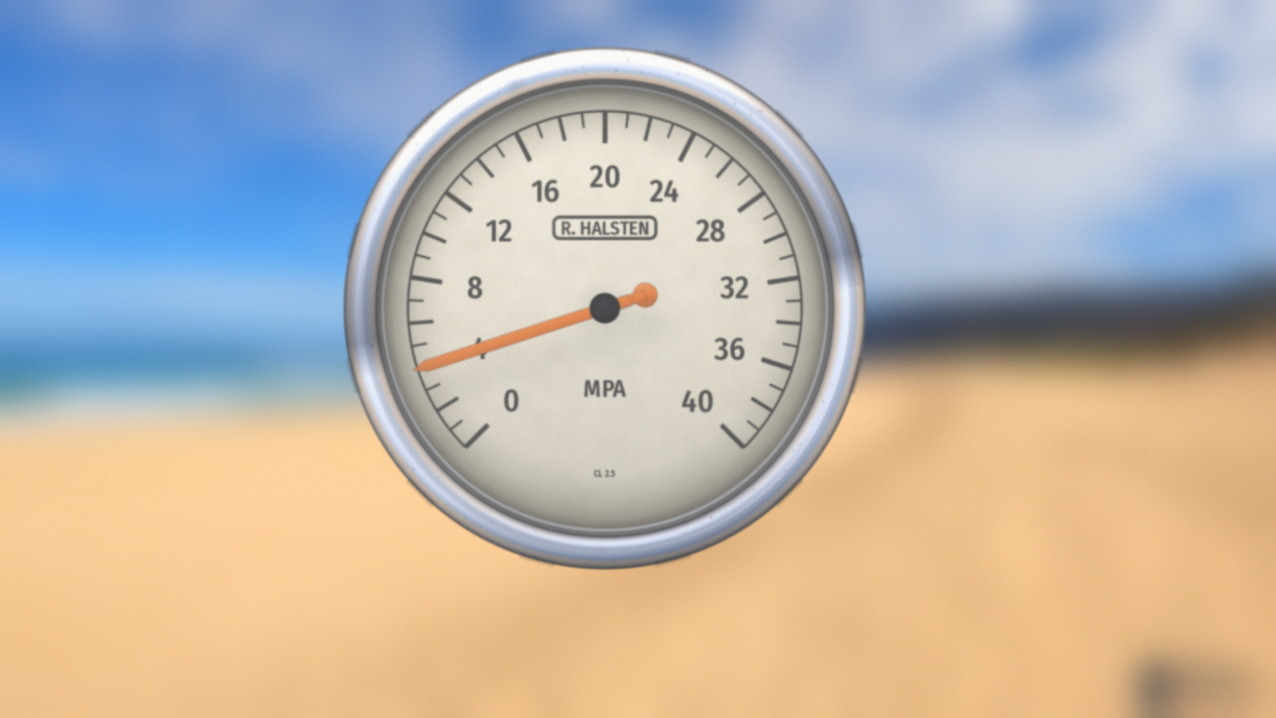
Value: 4
